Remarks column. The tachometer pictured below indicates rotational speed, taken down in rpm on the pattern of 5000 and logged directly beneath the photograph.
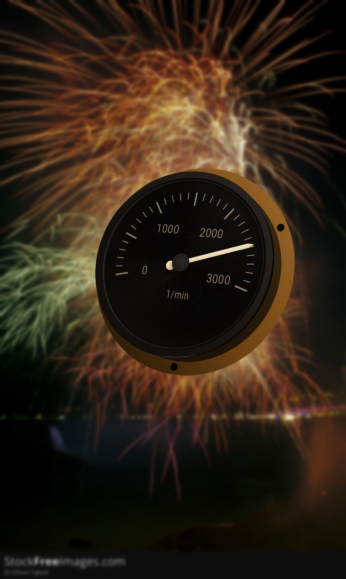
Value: 2500
